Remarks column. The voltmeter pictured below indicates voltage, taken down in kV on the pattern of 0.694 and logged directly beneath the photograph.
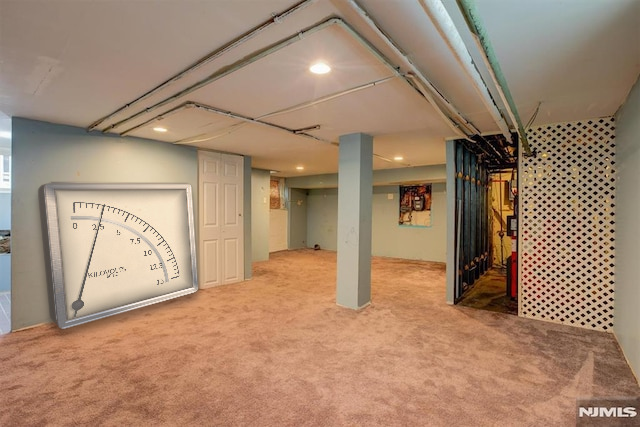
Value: 2.5
